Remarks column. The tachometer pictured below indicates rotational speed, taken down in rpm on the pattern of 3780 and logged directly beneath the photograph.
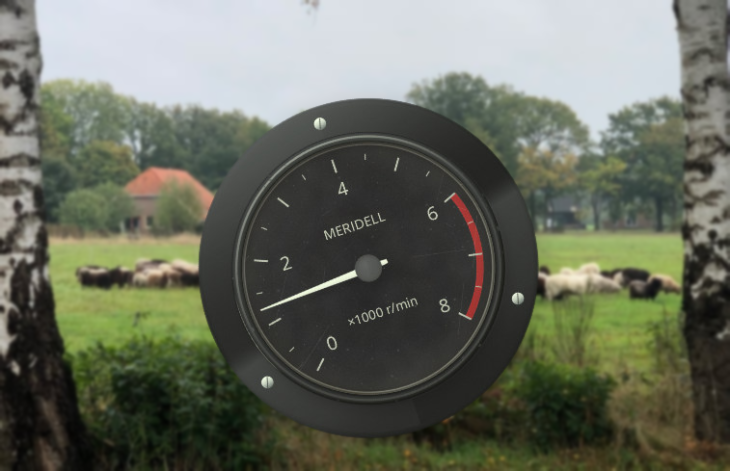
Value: 1250
